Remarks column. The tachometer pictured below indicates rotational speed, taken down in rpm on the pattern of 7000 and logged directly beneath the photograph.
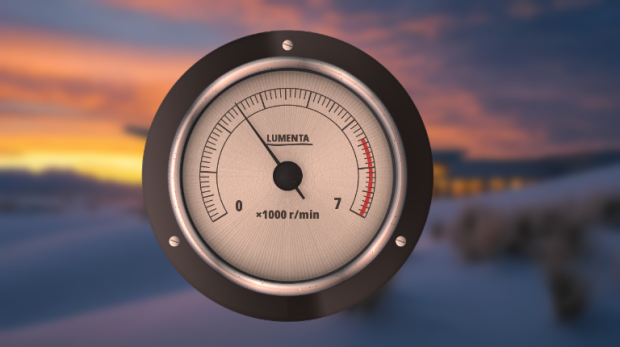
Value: 2500
